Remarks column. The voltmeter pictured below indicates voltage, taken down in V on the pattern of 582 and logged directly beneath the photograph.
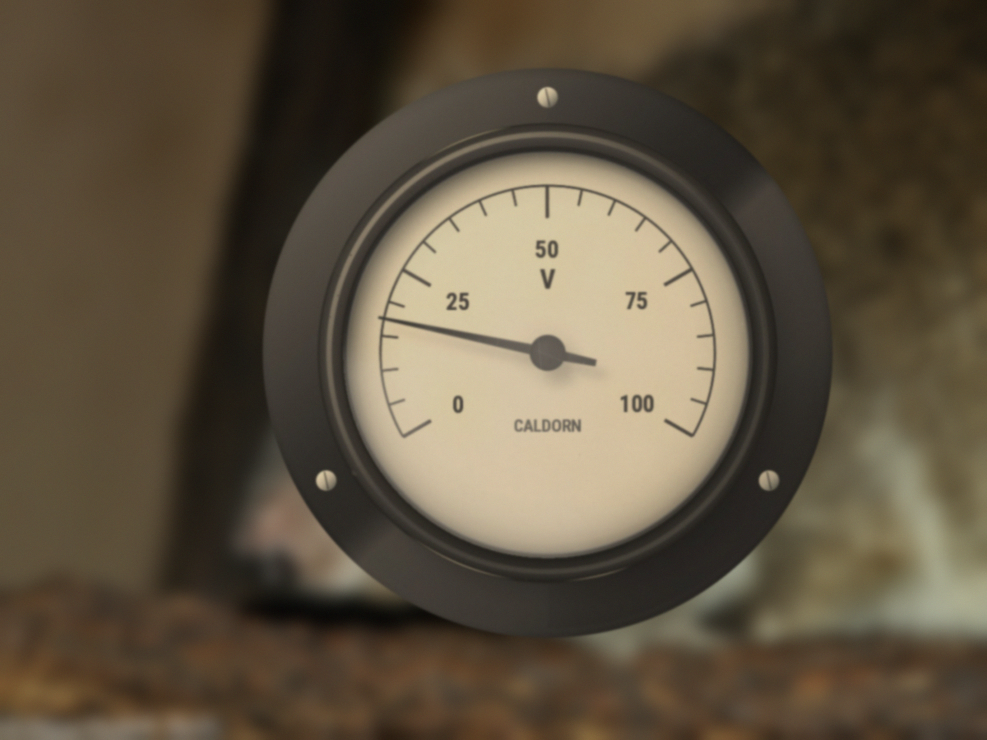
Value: 17.5
